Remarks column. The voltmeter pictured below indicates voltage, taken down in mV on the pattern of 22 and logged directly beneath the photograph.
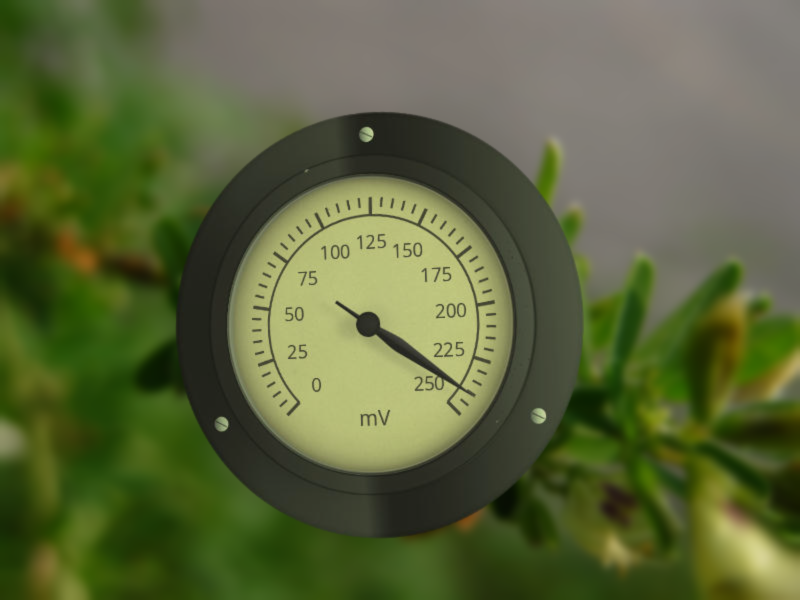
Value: 240
